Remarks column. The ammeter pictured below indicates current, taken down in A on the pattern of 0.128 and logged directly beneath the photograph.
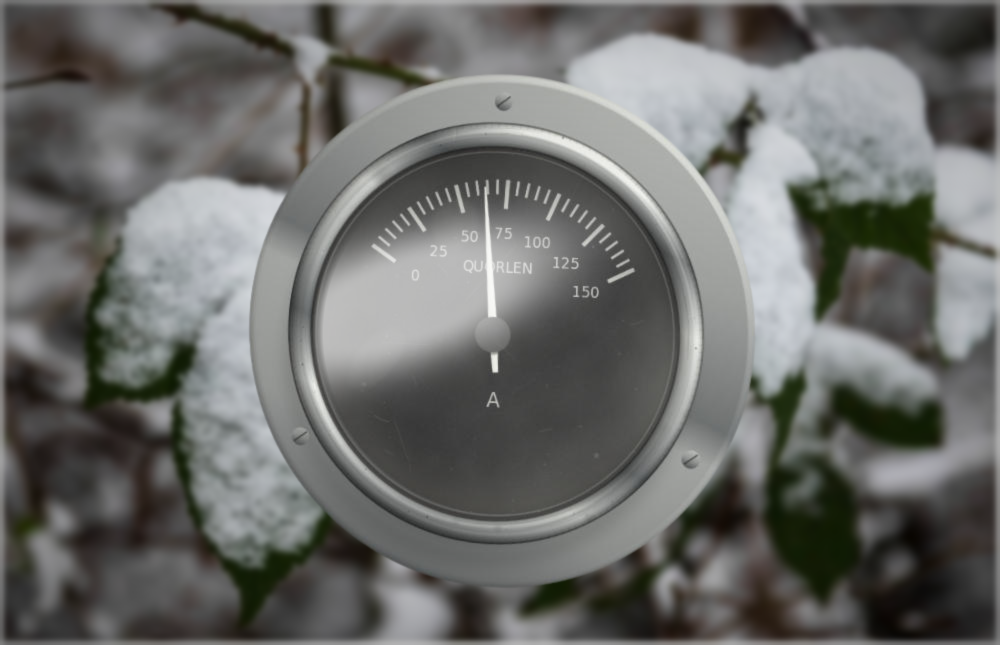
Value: 65
